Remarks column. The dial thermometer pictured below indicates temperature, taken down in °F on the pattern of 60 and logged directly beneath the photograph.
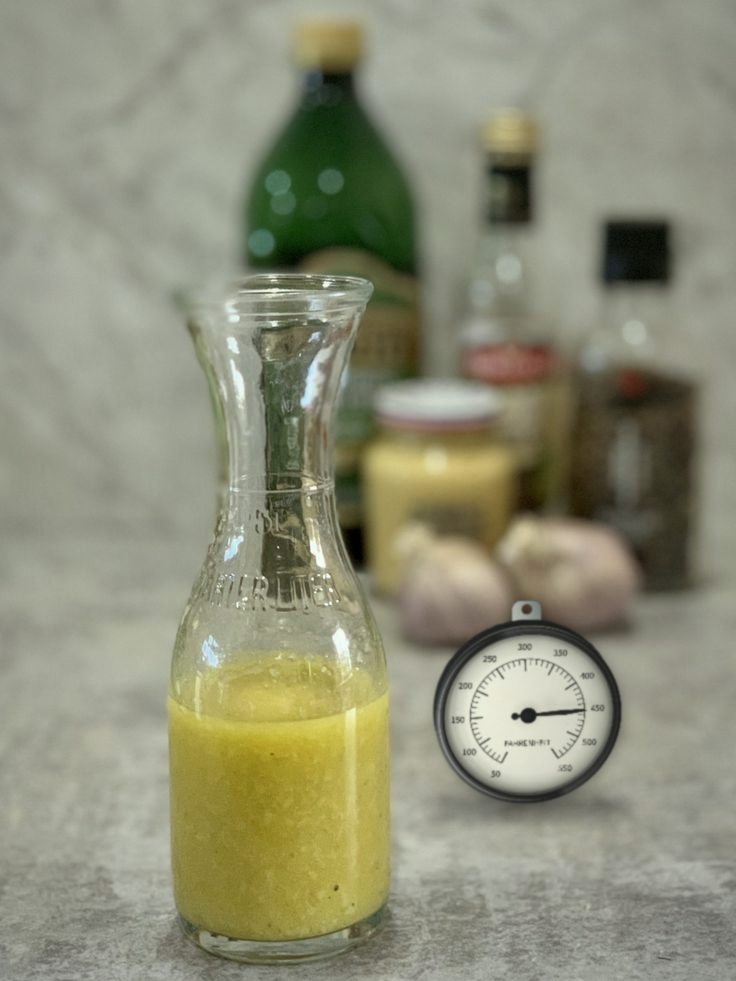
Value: 450
